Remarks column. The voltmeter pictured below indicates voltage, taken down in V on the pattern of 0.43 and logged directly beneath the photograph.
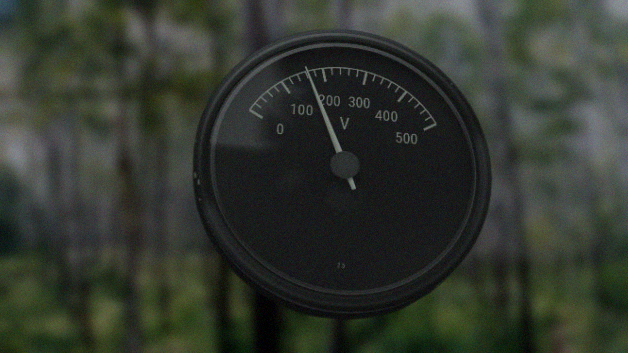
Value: 160
